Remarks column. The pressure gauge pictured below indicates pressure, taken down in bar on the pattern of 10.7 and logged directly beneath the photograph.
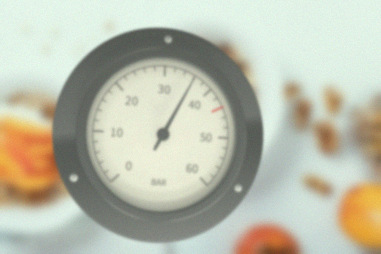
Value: 36
